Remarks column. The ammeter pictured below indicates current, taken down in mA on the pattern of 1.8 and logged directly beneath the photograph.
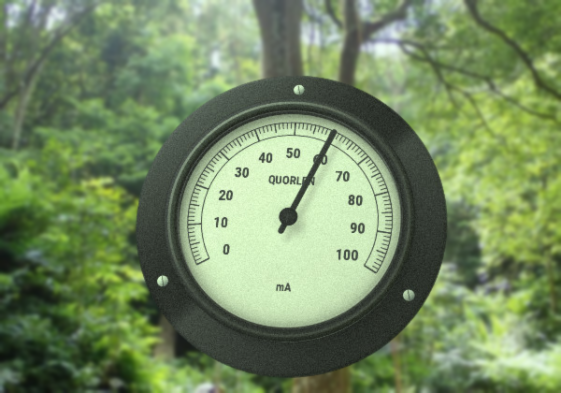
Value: 60
